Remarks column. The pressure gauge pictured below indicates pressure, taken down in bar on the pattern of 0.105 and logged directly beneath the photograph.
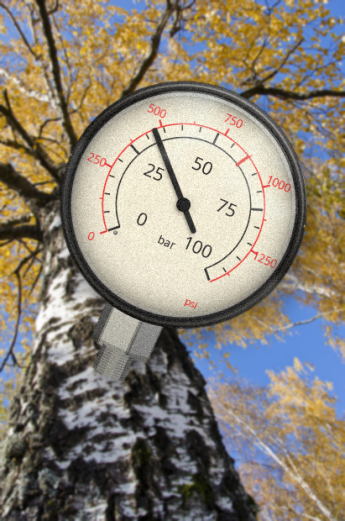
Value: 32.5
